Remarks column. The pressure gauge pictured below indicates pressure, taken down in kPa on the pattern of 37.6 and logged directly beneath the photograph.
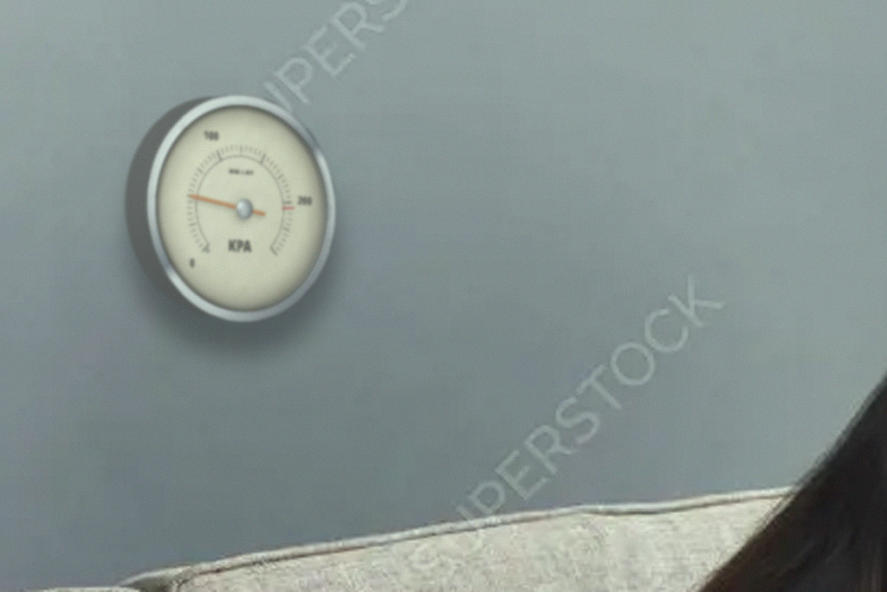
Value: 50
